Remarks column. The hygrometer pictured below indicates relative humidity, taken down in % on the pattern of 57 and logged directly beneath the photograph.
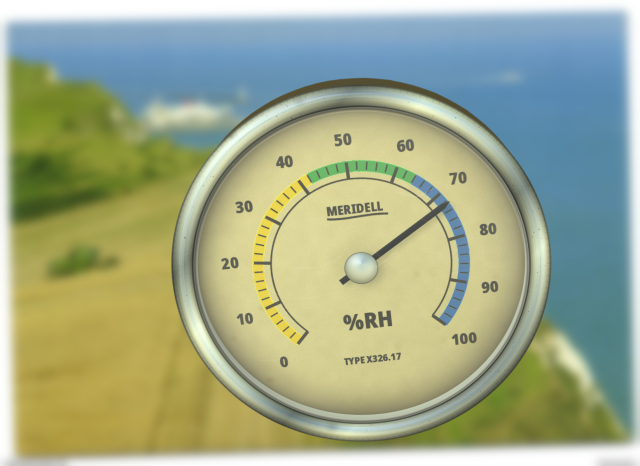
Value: 72
